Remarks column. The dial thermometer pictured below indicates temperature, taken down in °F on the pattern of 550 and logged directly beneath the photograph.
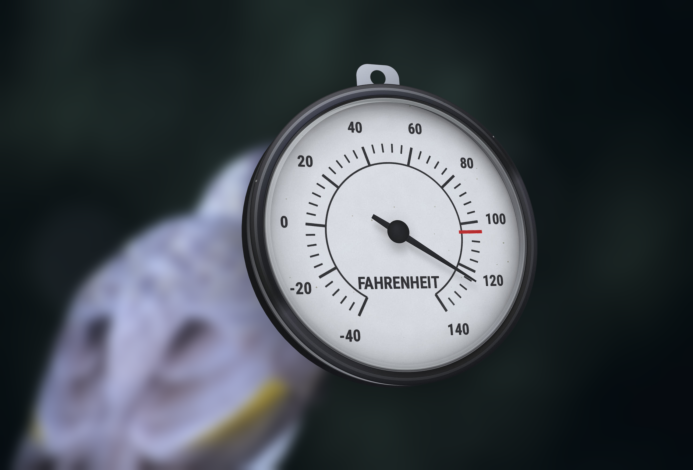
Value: 124
